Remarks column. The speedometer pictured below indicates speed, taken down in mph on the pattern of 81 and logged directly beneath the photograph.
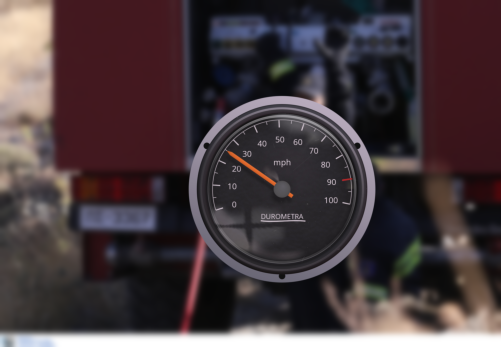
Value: 25
